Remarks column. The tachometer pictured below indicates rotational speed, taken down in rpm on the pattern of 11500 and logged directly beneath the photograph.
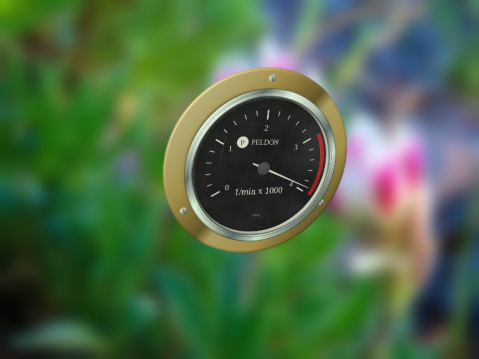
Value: 3900
